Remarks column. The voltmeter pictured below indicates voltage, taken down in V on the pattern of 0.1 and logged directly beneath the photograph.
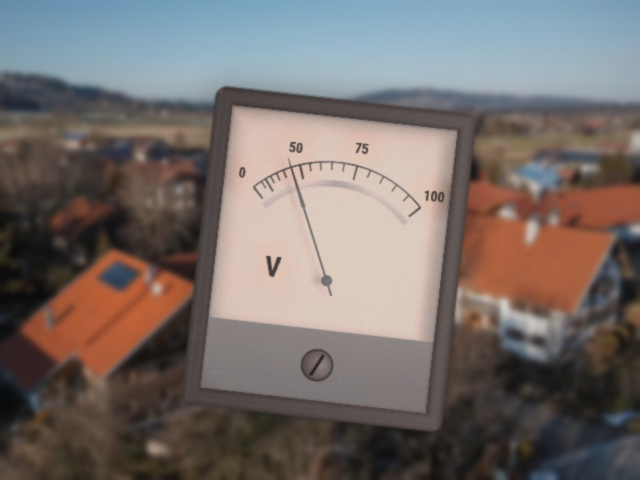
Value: 45
